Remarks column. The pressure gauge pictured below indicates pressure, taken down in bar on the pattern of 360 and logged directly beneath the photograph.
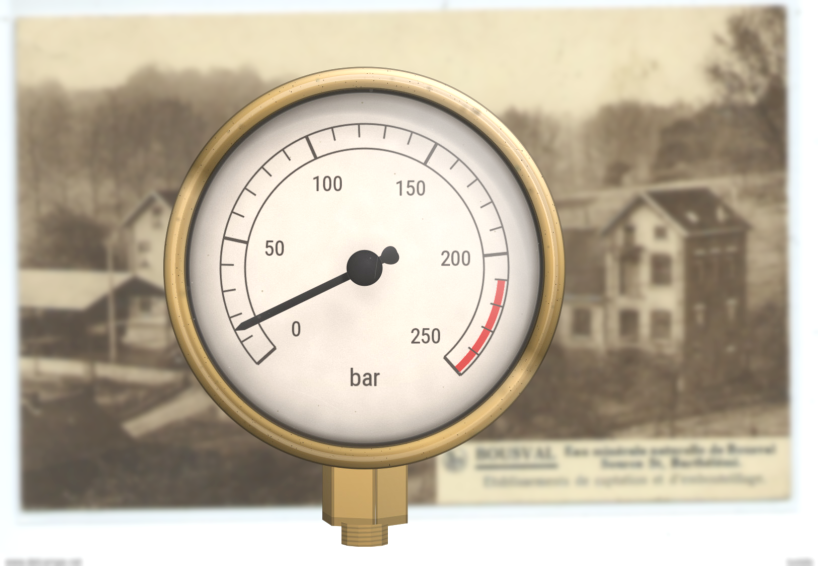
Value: 15
